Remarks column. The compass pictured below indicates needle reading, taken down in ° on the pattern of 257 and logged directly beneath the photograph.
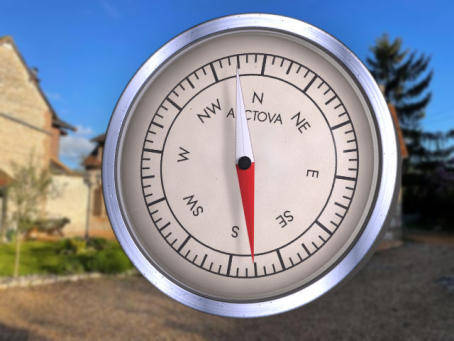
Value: 165
